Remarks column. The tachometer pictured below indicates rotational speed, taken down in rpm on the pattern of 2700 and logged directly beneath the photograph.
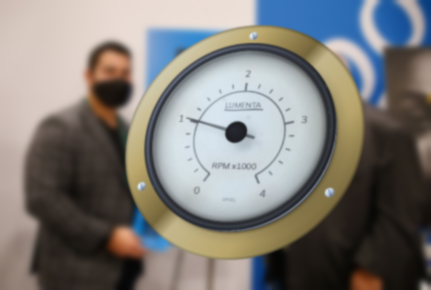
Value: 1000
